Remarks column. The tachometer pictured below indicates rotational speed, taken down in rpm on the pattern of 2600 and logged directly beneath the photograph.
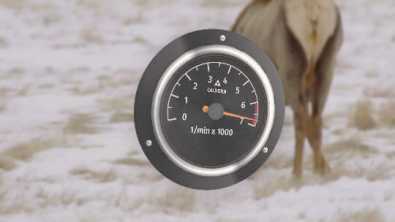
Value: 6750
